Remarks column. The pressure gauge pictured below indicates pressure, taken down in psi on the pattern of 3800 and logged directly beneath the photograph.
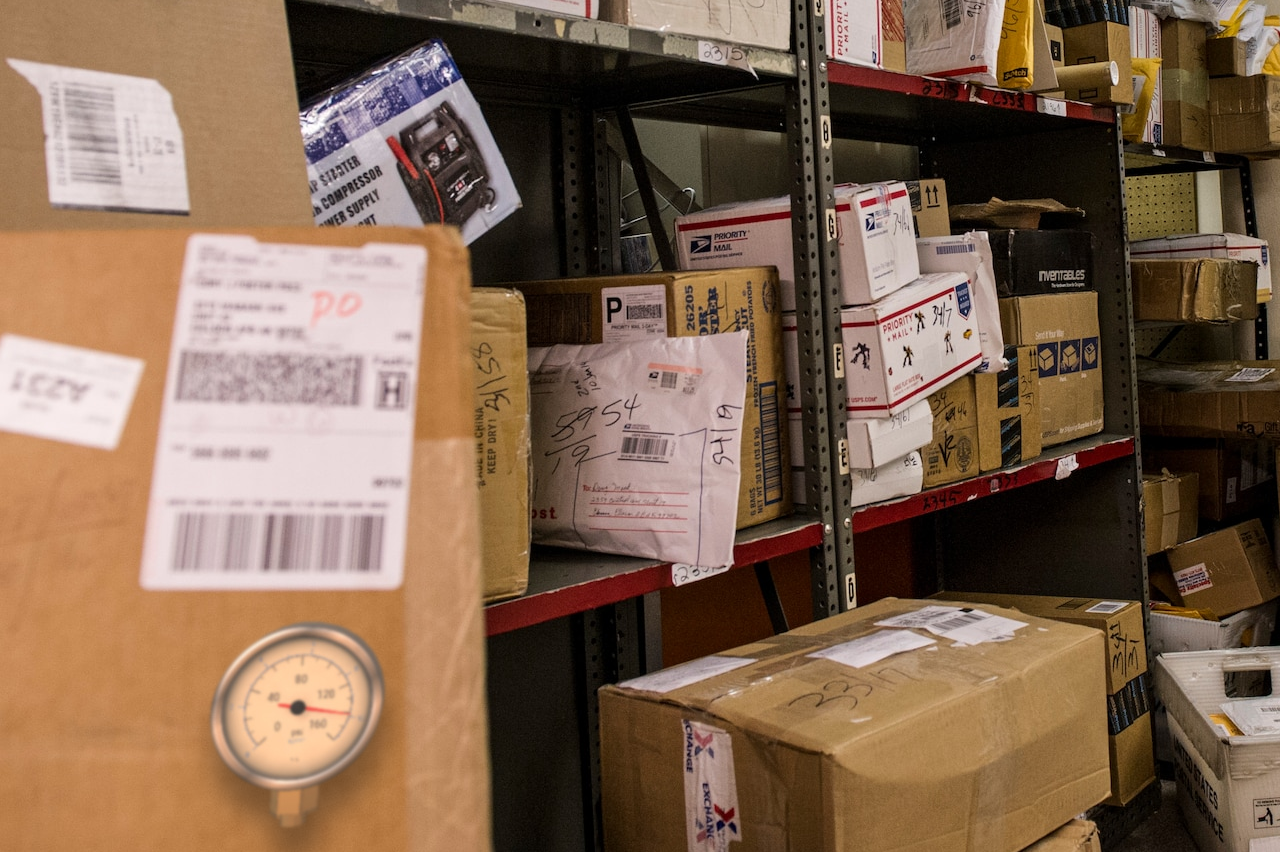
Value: 140
